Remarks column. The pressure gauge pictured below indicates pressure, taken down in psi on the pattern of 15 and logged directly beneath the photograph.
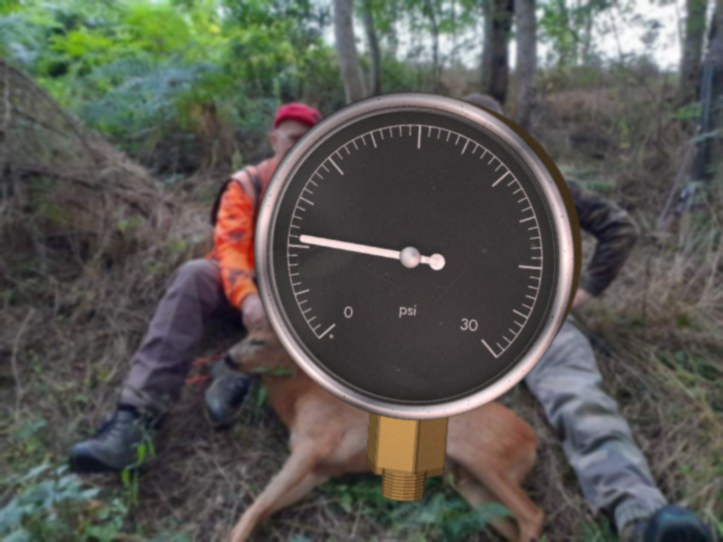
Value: 5.5
